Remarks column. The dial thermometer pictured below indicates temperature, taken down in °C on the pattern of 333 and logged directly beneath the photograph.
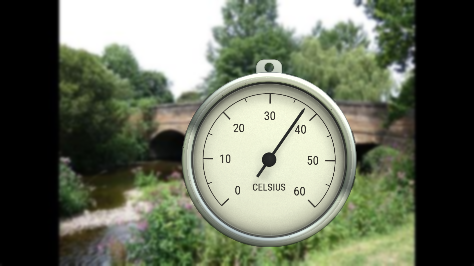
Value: 37.5
